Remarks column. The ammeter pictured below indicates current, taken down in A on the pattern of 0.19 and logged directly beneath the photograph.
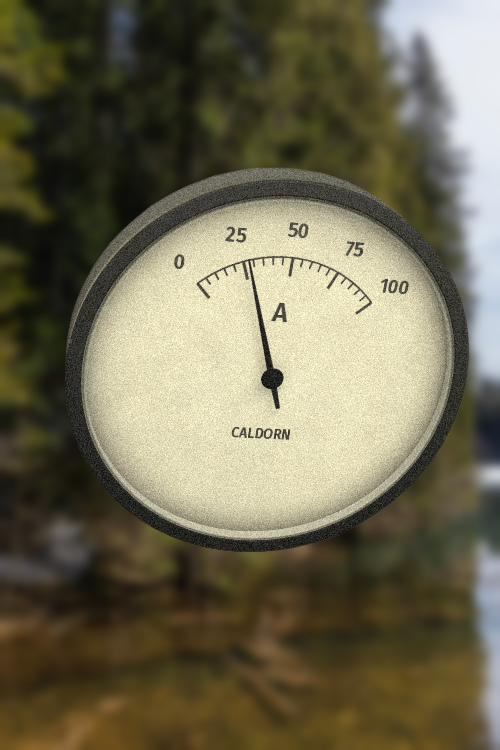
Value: 27.5
